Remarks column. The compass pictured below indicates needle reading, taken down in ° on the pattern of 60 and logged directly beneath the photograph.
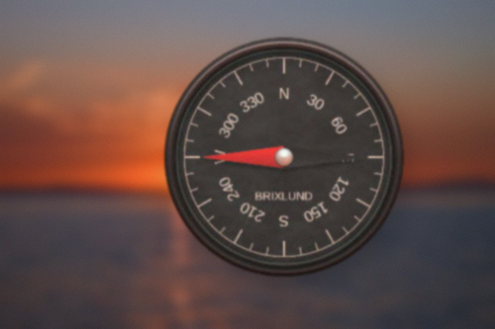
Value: 270
